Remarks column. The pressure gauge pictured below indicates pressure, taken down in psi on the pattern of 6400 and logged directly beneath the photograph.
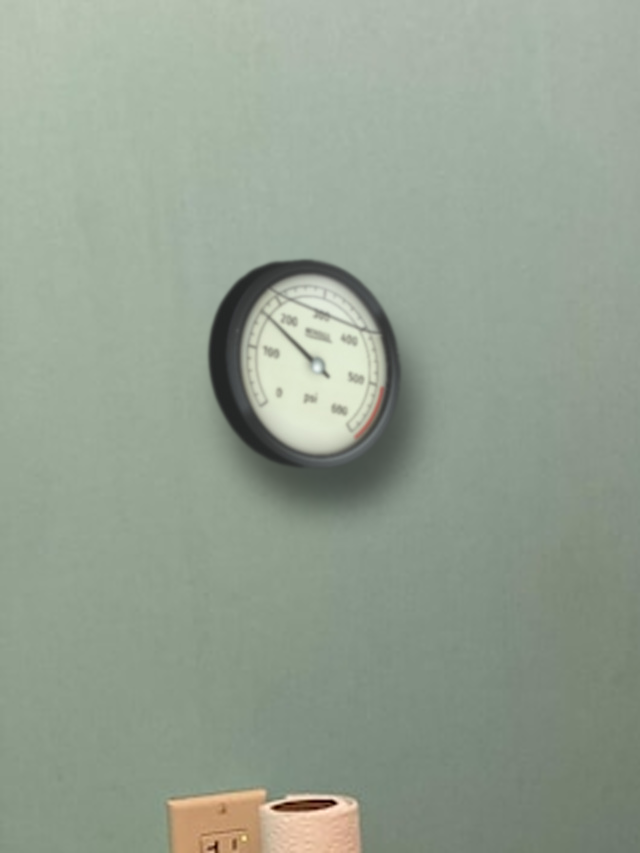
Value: 160
